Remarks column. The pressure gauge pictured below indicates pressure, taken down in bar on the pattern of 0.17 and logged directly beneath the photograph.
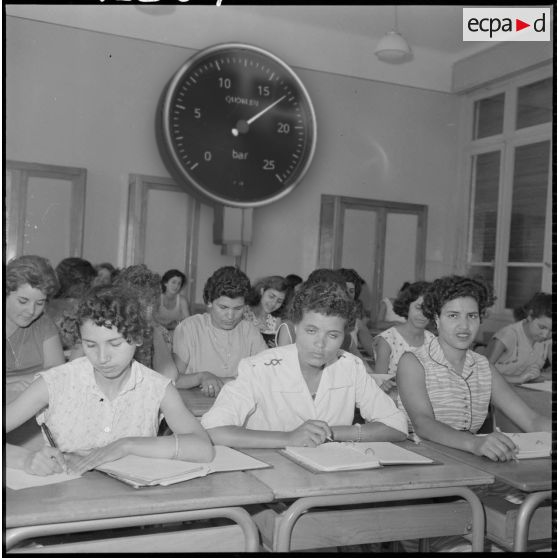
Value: 17
